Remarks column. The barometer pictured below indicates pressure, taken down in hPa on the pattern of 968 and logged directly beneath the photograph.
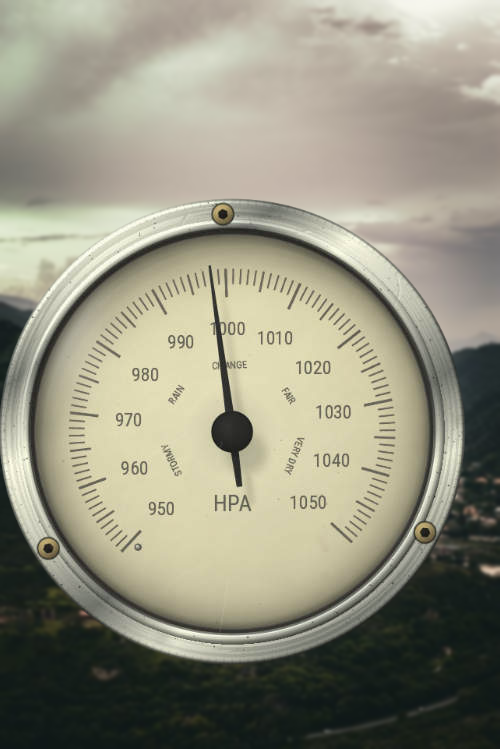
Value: 998
